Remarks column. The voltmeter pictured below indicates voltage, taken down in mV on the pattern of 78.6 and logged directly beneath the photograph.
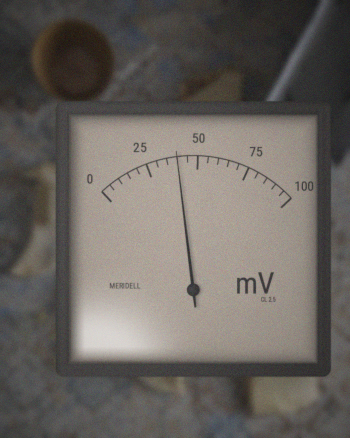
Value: 40
